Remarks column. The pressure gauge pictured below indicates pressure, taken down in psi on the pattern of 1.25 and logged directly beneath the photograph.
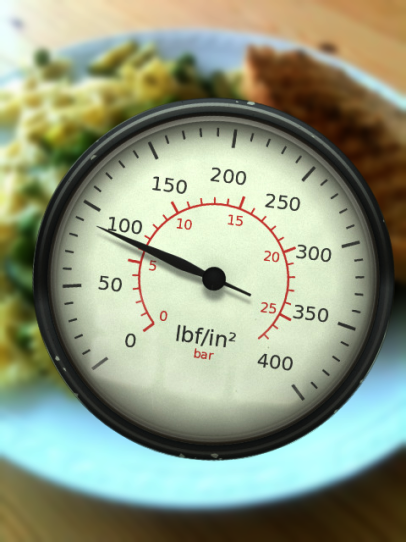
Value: 90
